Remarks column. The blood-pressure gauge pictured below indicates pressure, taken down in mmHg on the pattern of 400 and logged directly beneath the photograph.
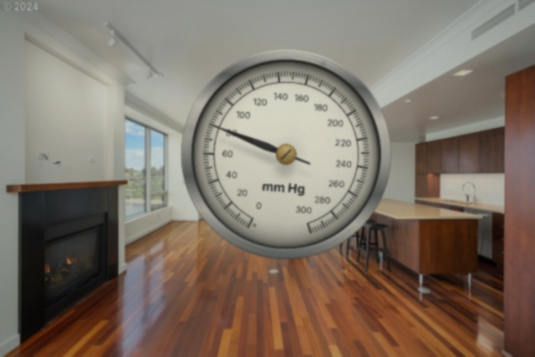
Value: 80
